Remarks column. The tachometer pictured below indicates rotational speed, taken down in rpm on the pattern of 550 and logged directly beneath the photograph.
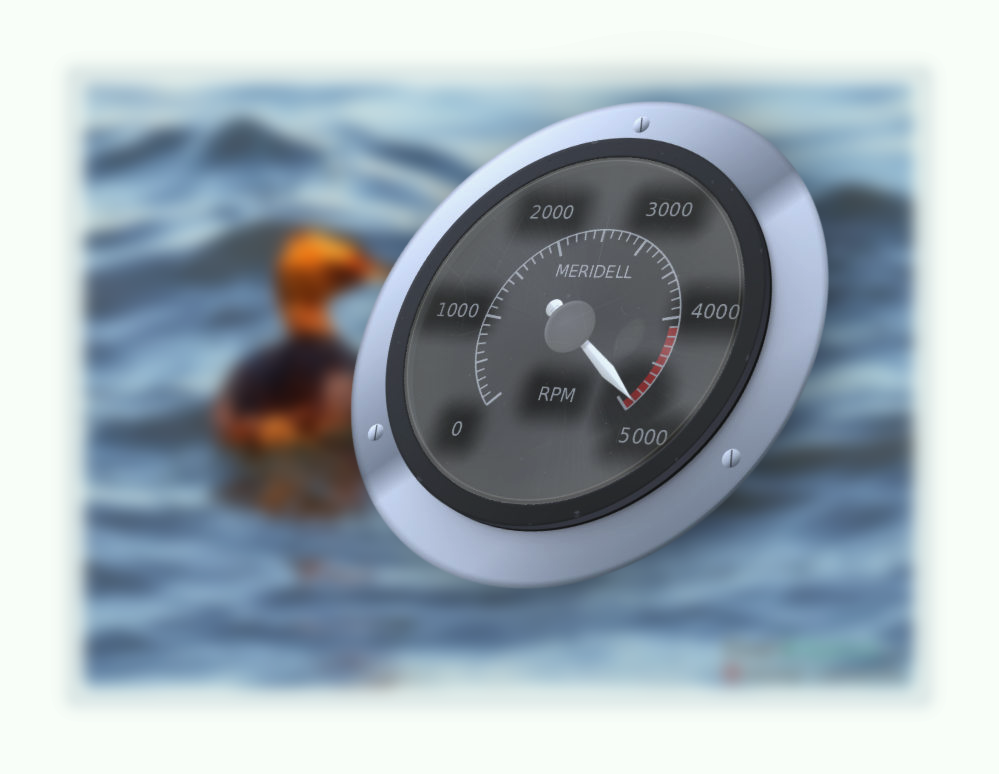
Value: 4900
